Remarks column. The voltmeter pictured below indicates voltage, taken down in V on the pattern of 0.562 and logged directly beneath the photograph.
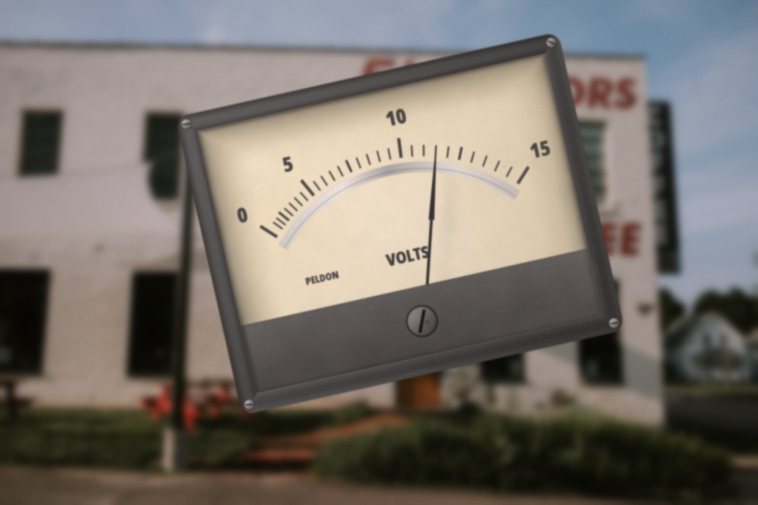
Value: 11.5
